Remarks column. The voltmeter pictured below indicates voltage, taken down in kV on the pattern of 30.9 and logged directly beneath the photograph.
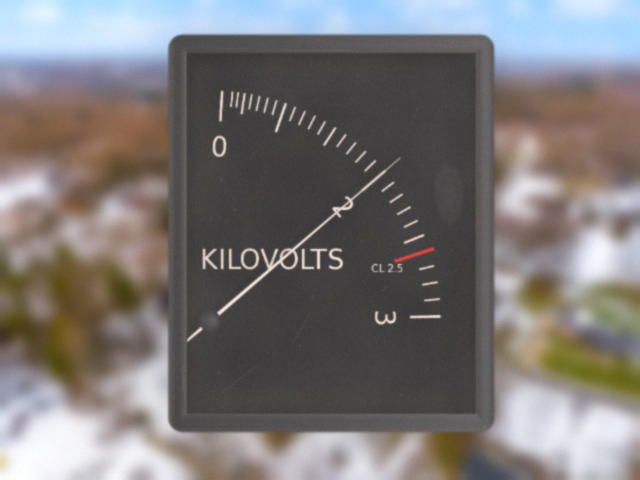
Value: 2
